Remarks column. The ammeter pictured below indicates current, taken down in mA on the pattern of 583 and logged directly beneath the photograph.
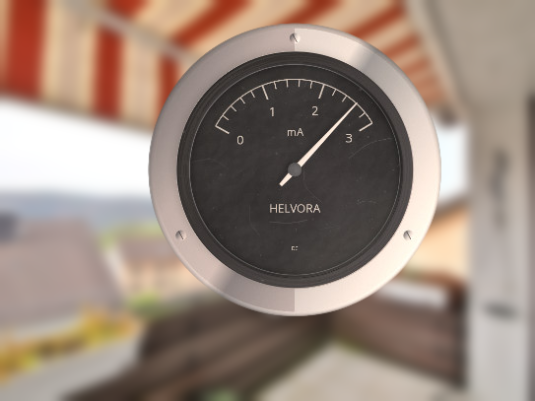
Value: 2.6
